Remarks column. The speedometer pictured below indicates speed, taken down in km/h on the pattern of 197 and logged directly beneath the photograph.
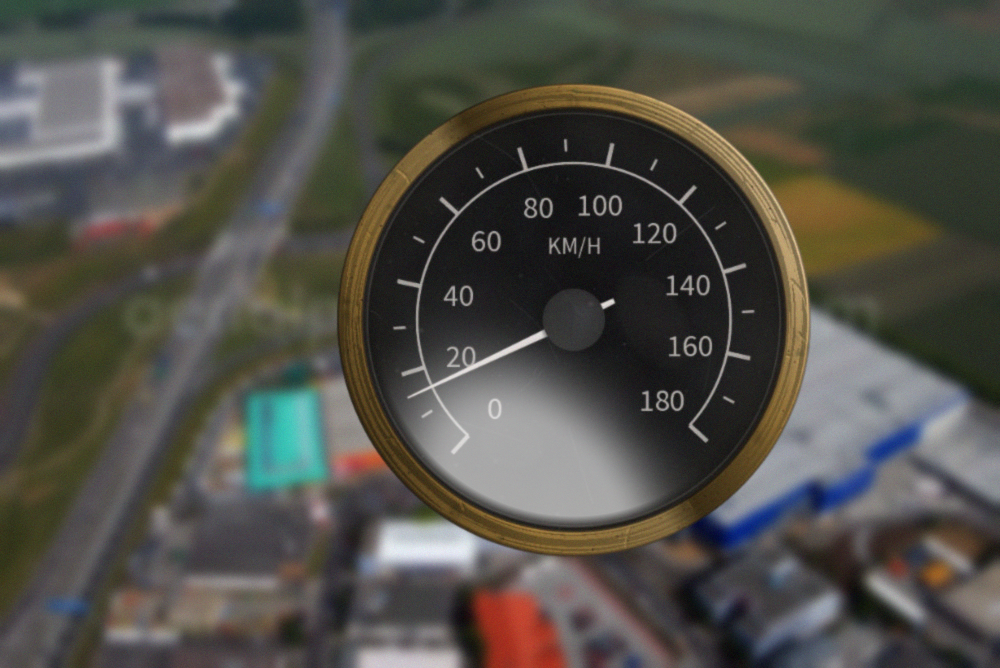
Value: 15
